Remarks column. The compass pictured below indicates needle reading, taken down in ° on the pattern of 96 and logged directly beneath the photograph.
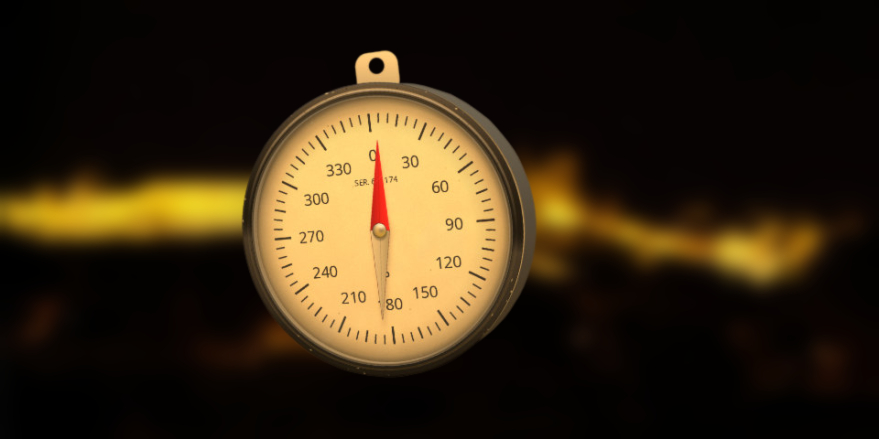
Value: 5
